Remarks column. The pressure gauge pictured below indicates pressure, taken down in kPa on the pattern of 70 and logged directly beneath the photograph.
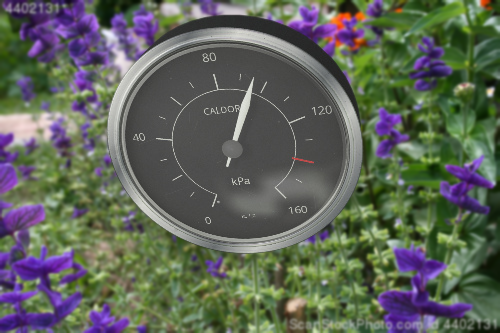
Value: 95
